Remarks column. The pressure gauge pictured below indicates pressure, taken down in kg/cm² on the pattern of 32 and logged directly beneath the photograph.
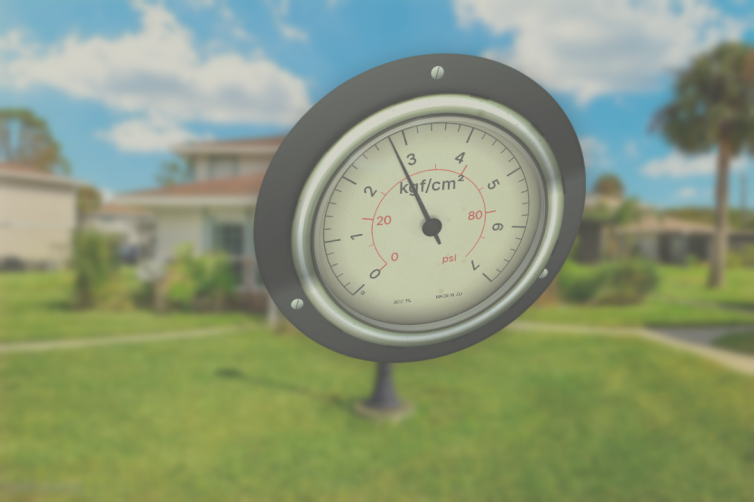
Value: 2.8
